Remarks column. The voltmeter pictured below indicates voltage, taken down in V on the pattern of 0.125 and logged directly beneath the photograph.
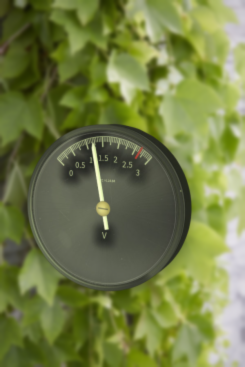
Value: 1.25
